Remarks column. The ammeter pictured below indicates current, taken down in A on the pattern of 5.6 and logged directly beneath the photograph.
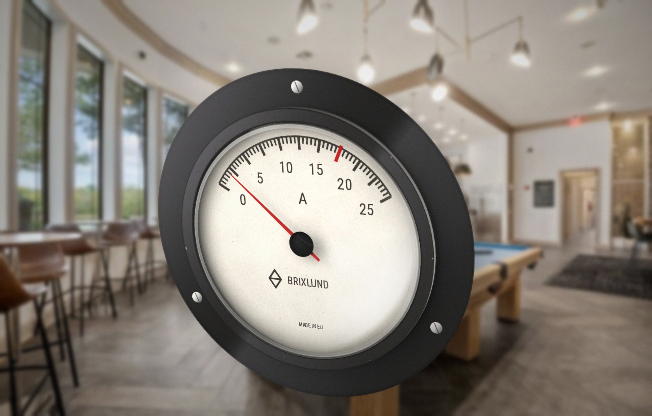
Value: 2.5
